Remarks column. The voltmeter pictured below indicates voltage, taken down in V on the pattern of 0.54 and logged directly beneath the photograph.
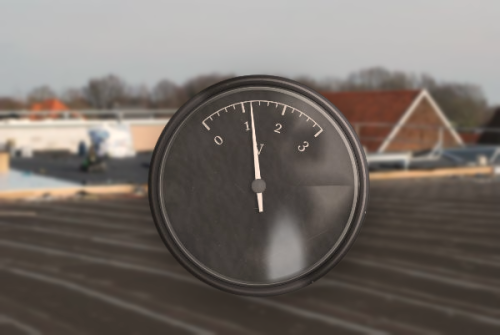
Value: 1.2
